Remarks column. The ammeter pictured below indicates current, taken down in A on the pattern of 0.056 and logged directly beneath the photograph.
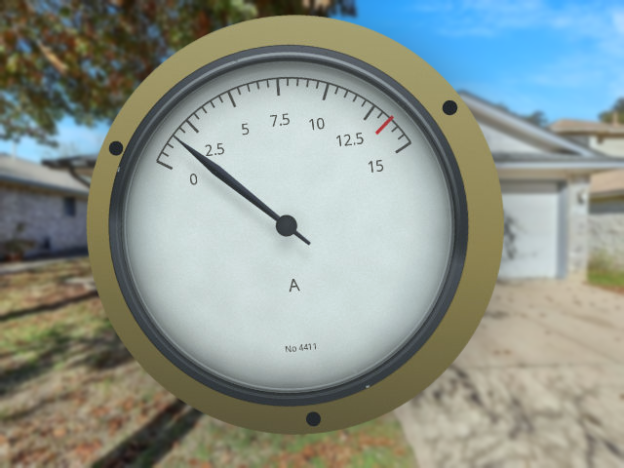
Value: 1.5
